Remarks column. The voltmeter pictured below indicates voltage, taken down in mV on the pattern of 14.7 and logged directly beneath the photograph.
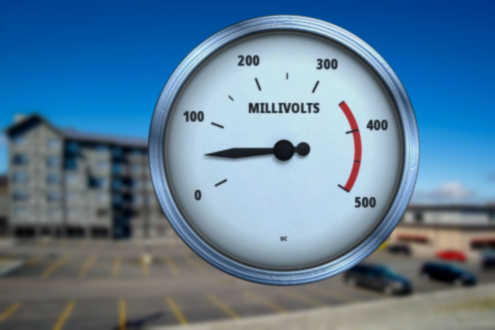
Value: 50
